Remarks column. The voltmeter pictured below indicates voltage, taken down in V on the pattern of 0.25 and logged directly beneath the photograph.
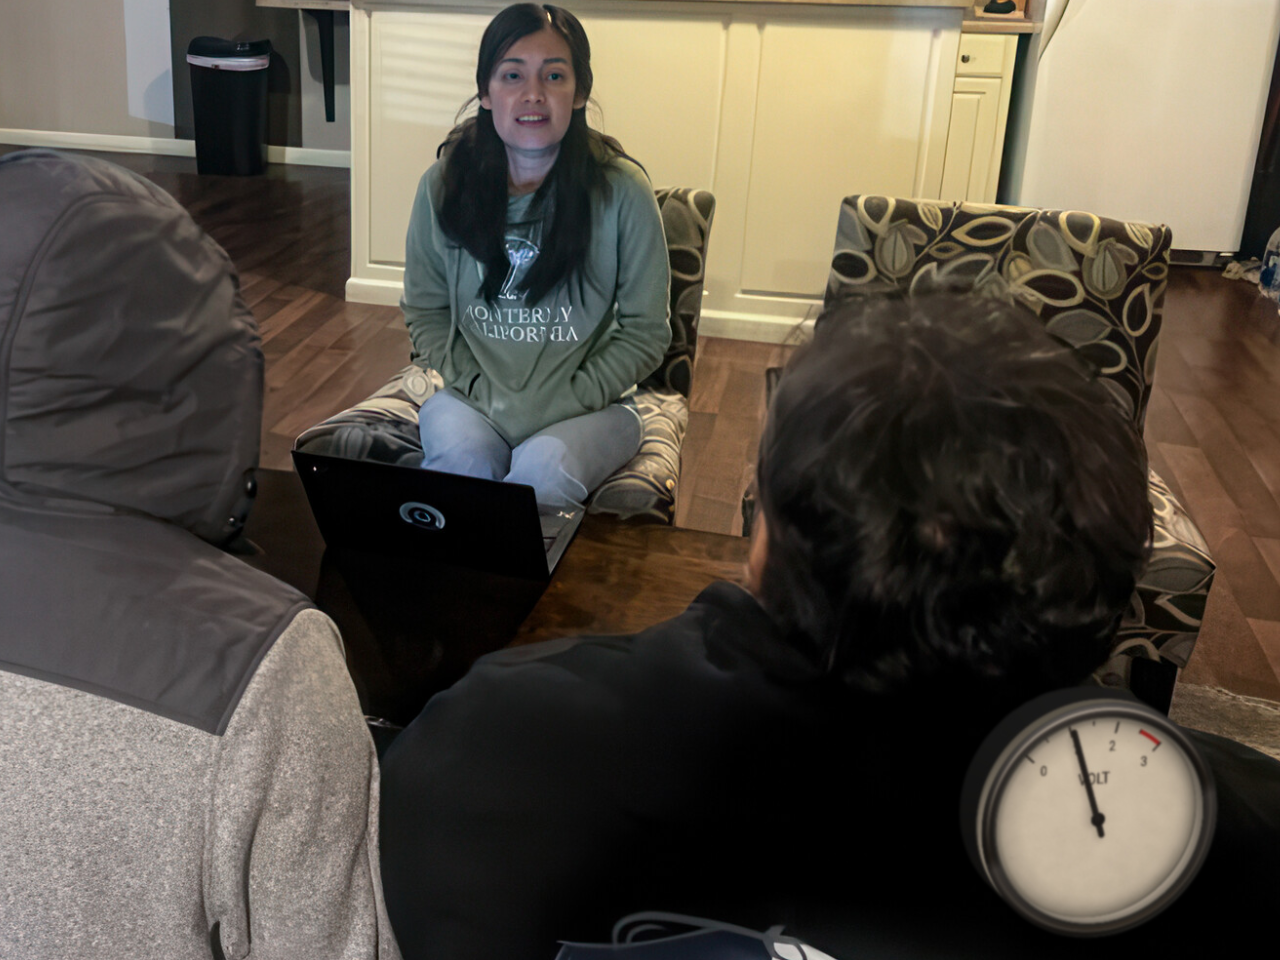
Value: 1
